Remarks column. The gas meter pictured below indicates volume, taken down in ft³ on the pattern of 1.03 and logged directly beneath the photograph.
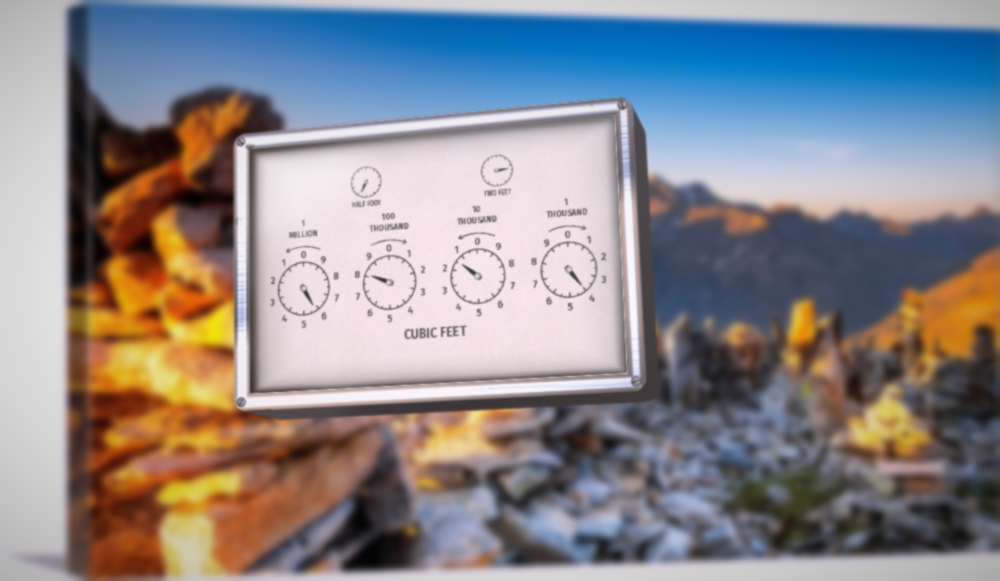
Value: 581400
